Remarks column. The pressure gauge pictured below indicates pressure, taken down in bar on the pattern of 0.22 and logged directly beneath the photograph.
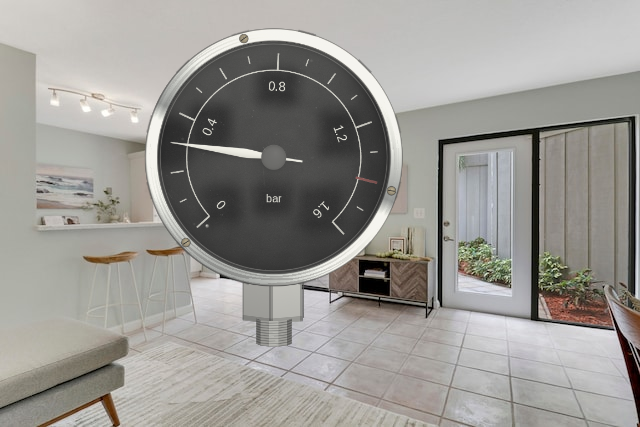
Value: 0.3
